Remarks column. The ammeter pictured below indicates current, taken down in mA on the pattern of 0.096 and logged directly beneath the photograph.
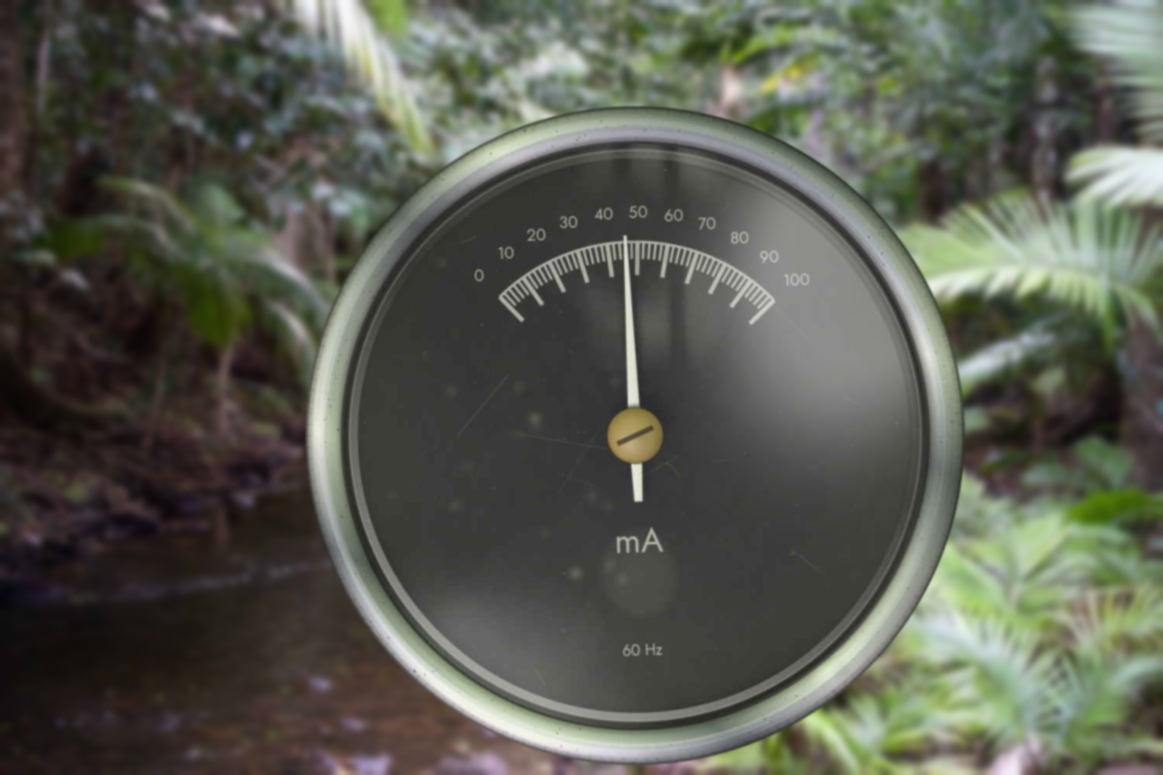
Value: 46
